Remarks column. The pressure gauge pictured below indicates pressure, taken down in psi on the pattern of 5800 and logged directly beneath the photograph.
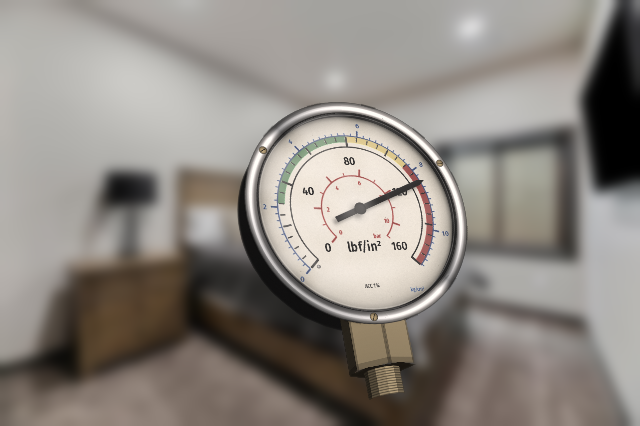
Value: 120
